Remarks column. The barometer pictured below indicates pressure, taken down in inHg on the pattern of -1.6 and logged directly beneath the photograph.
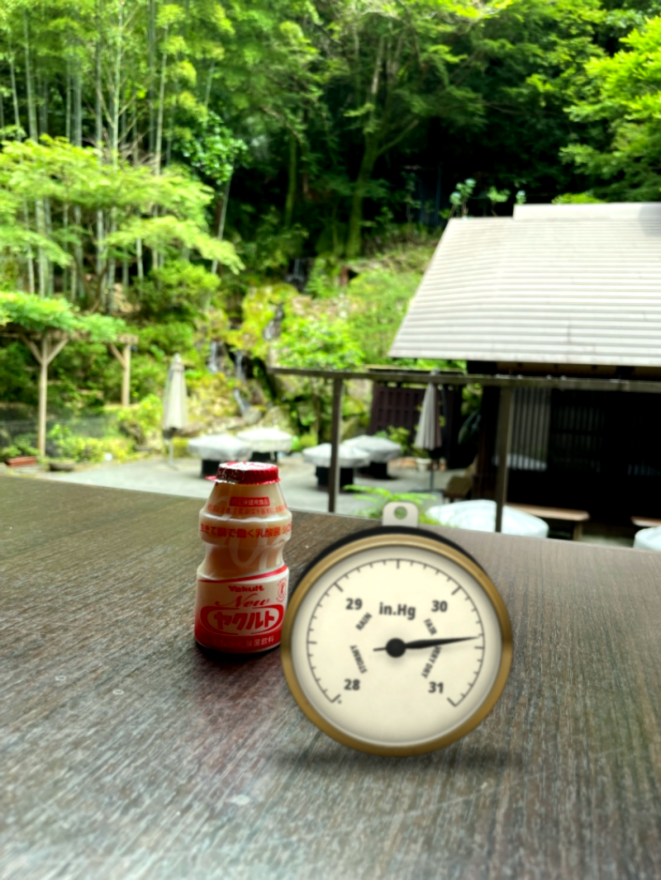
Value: 30.4
